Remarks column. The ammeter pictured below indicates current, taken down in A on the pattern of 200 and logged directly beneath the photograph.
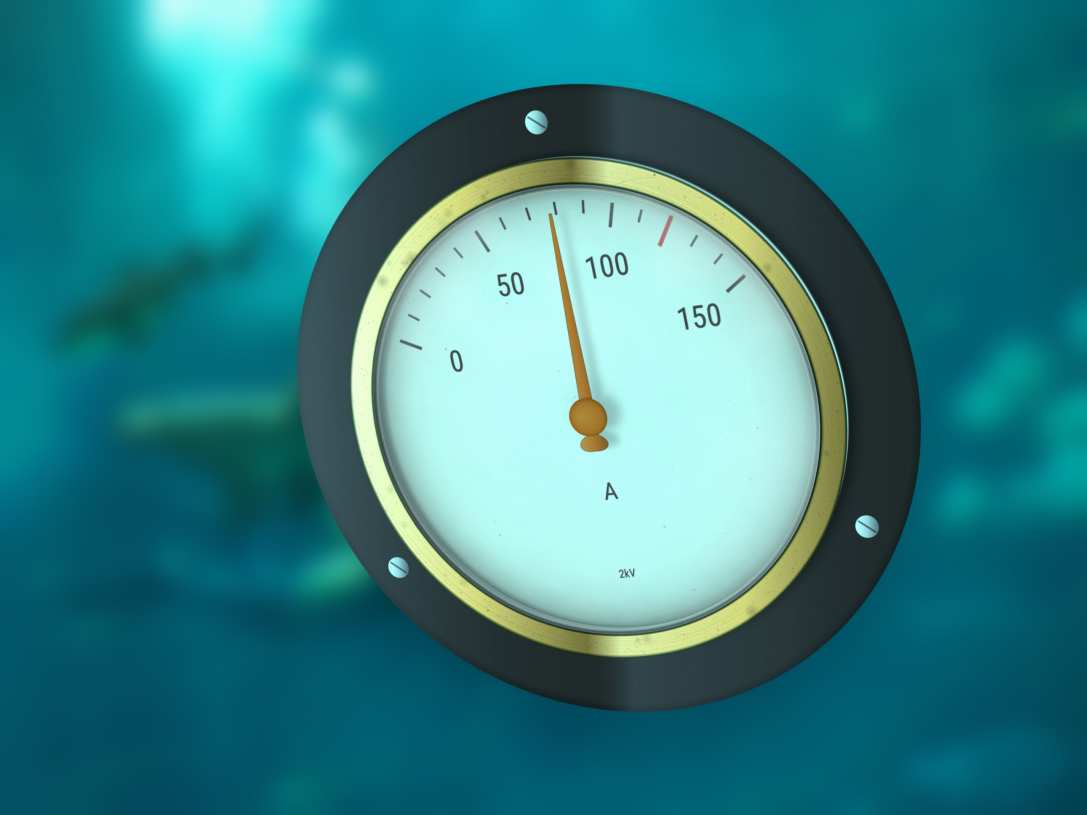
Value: 80
